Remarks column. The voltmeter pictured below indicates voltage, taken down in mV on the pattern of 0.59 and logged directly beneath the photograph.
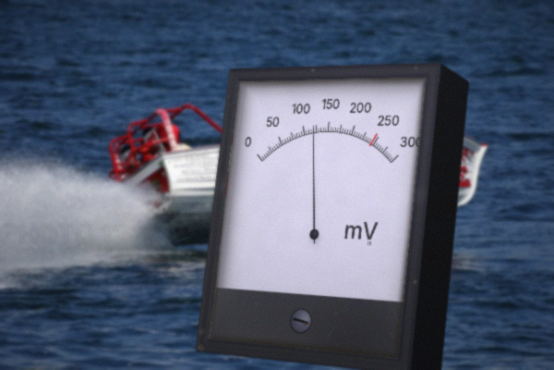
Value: 125
